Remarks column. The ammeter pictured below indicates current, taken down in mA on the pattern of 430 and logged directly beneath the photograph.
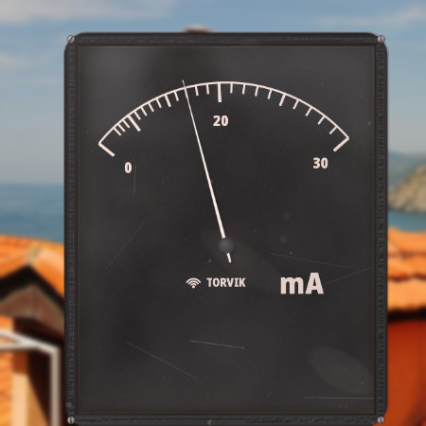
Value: 17
